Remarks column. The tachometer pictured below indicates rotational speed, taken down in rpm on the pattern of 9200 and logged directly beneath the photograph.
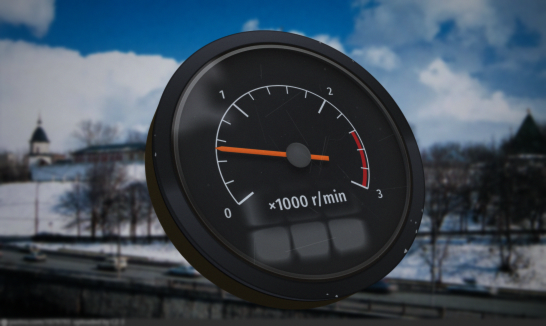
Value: 500
